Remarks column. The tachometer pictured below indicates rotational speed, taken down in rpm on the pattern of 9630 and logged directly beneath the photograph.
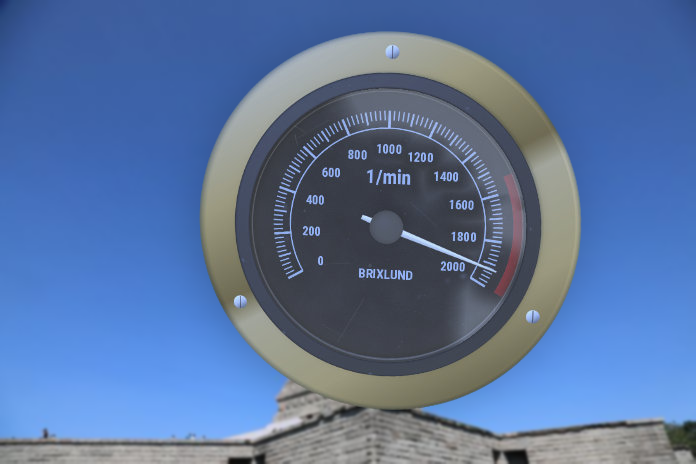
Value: 1920
